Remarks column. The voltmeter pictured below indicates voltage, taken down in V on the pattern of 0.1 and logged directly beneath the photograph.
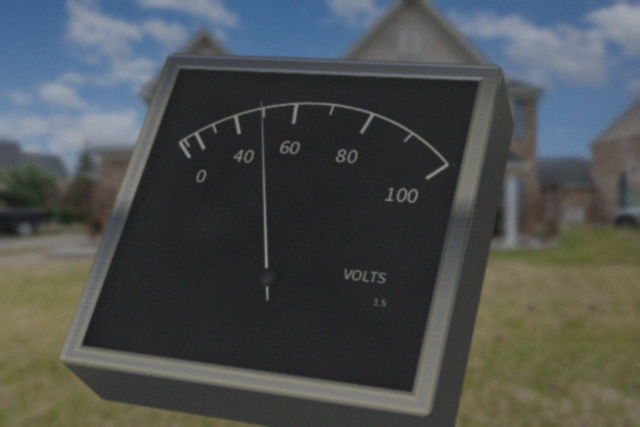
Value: 50
